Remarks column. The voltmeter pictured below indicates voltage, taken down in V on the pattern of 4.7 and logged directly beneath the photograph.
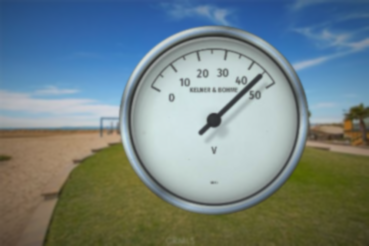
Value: 45
